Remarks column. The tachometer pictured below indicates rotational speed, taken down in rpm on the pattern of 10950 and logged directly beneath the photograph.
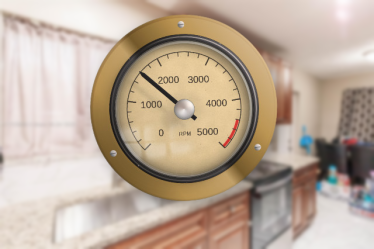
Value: 1600
